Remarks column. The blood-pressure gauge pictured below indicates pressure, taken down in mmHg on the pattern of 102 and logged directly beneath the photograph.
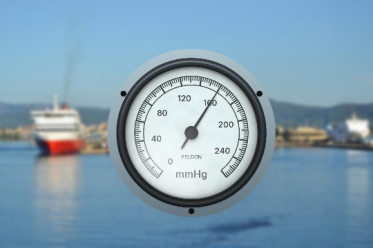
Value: 160
